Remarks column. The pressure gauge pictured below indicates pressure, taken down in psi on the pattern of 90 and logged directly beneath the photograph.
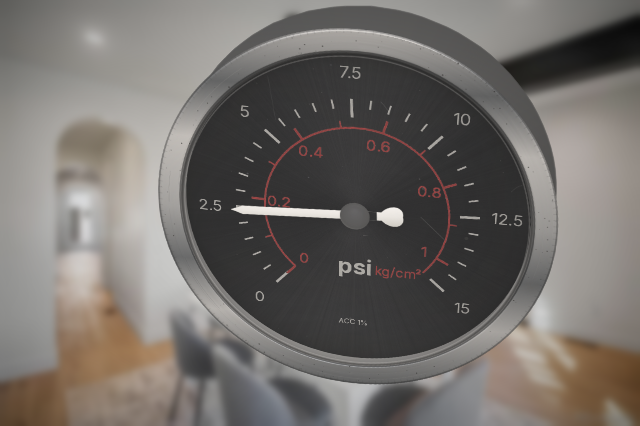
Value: 2.5
